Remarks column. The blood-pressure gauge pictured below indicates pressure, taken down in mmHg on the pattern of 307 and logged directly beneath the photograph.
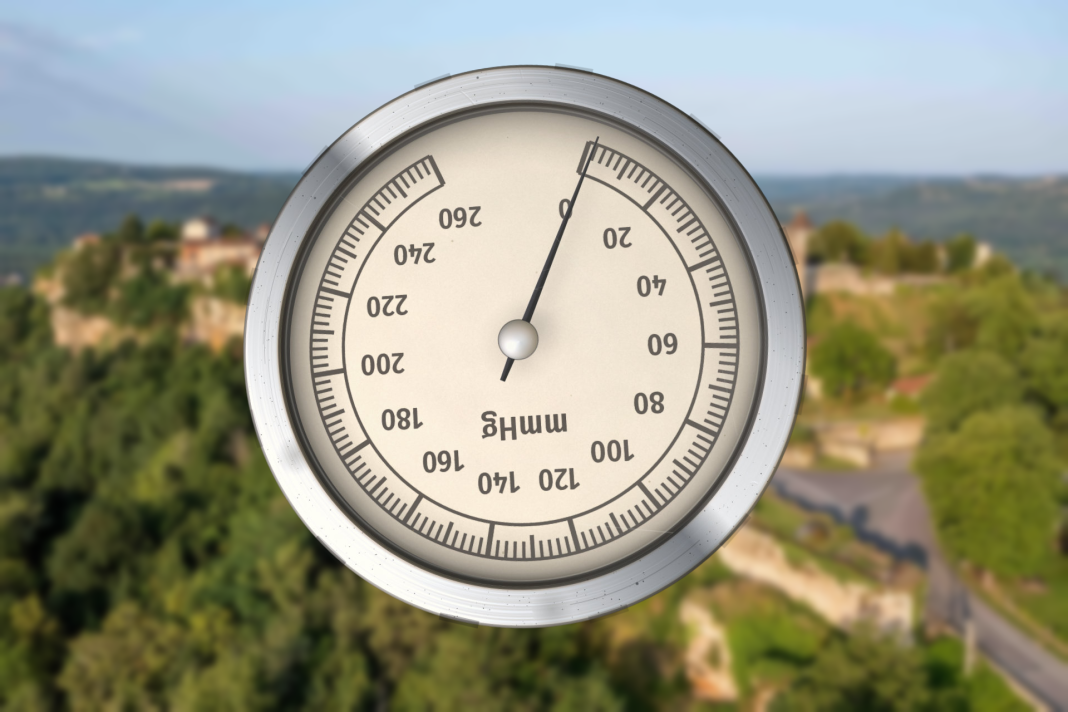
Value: 2
